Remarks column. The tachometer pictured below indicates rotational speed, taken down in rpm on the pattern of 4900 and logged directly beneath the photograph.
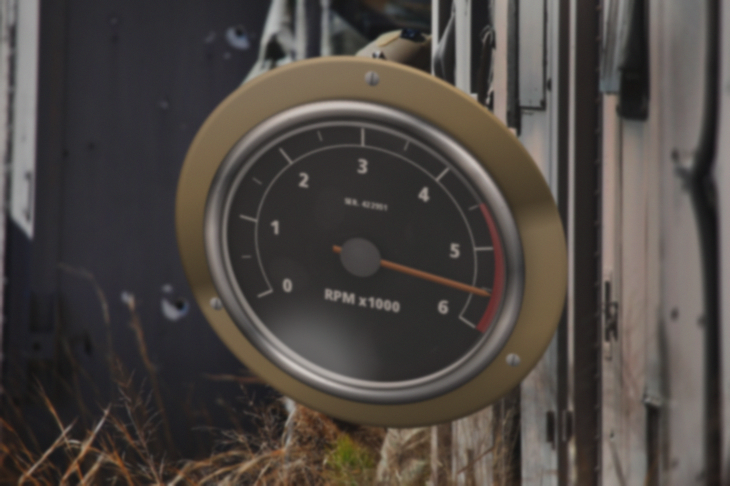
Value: 5500
